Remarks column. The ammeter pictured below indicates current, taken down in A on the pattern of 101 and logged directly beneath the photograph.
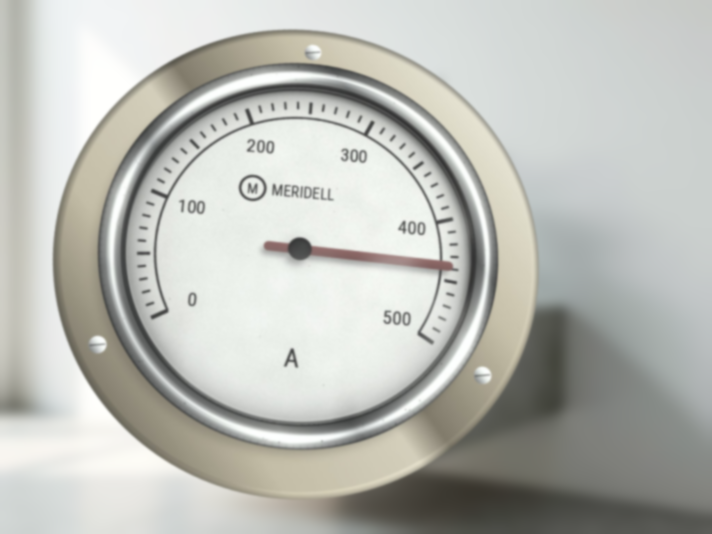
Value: 440
